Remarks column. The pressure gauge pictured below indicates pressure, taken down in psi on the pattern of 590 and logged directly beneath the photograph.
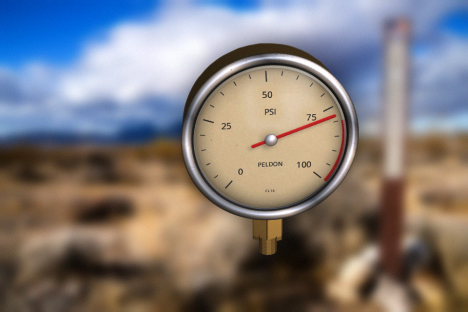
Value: 77.5
